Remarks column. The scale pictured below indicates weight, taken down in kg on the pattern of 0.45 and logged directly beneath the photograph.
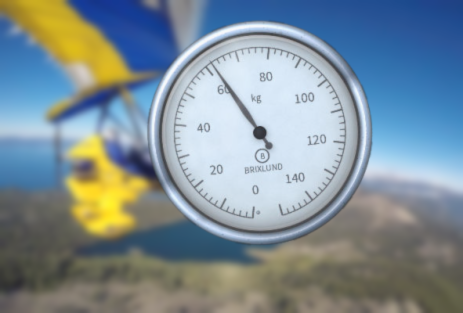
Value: 62
